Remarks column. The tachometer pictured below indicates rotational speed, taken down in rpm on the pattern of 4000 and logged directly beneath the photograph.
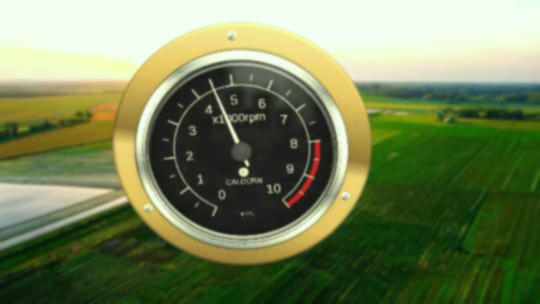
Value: 4500
